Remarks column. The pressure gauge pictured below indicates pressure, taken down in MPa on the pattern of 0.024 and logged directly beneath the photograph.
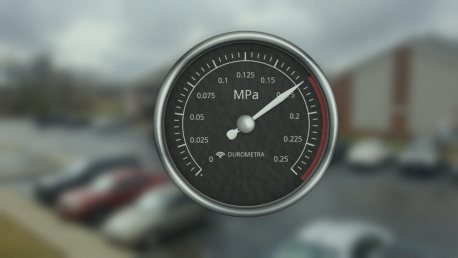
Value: 0.175
